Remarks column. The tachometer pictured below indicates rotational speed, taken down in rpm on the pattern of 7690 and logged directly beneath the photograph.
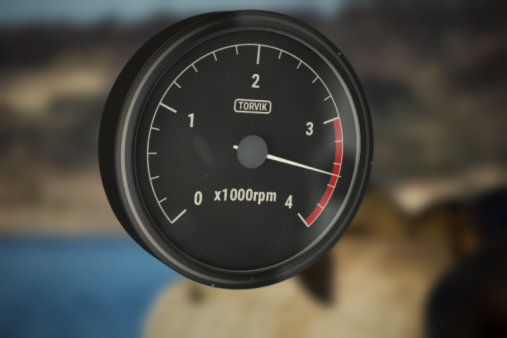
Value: 3500
